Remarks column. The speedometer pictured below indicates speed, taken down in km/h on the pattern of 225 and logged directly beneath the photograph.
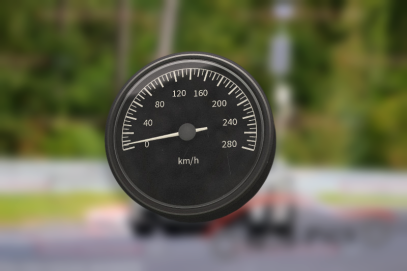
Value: 5
